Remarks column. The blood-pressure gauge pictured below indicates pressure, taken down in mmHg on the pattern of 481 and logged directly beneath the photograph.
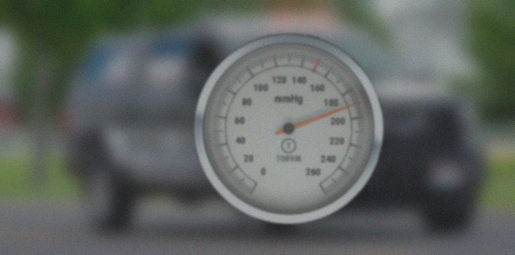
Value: 190
